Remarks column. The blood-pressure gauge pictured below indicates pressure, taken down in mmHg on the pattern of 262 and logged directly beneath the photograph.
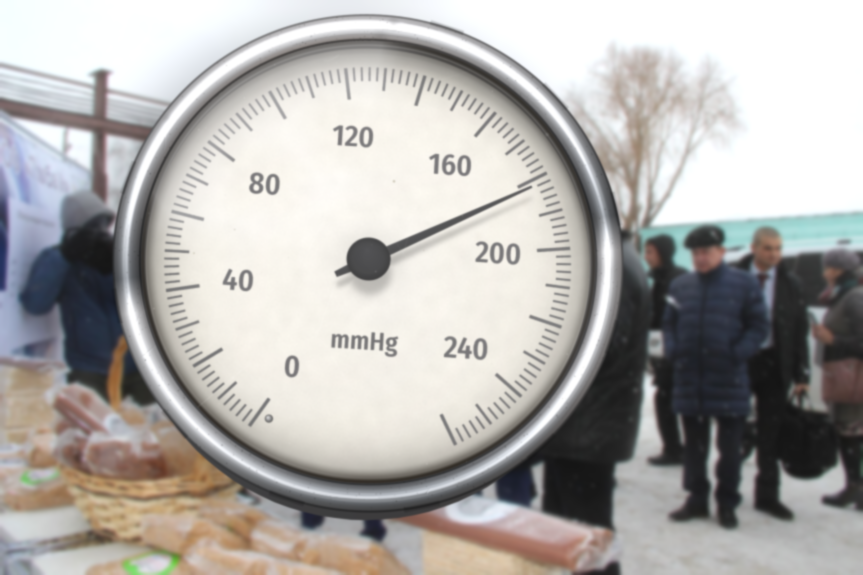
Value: 182
